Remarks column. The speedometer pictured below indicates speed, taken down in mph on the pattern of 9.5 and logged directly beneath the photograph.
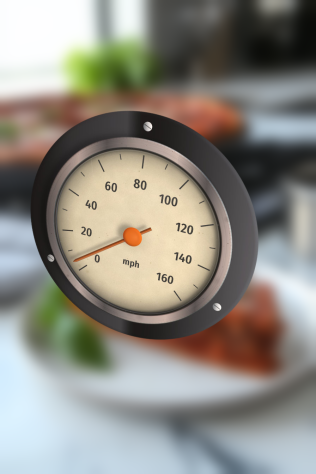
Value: 5
